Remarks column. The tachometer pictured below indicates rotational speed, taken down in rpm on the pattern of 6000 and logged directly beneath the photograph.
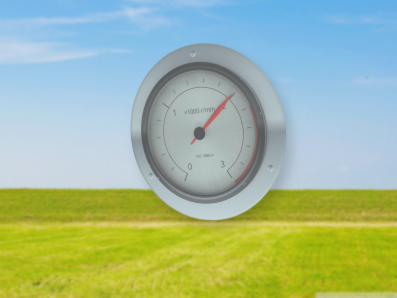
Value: 2000
